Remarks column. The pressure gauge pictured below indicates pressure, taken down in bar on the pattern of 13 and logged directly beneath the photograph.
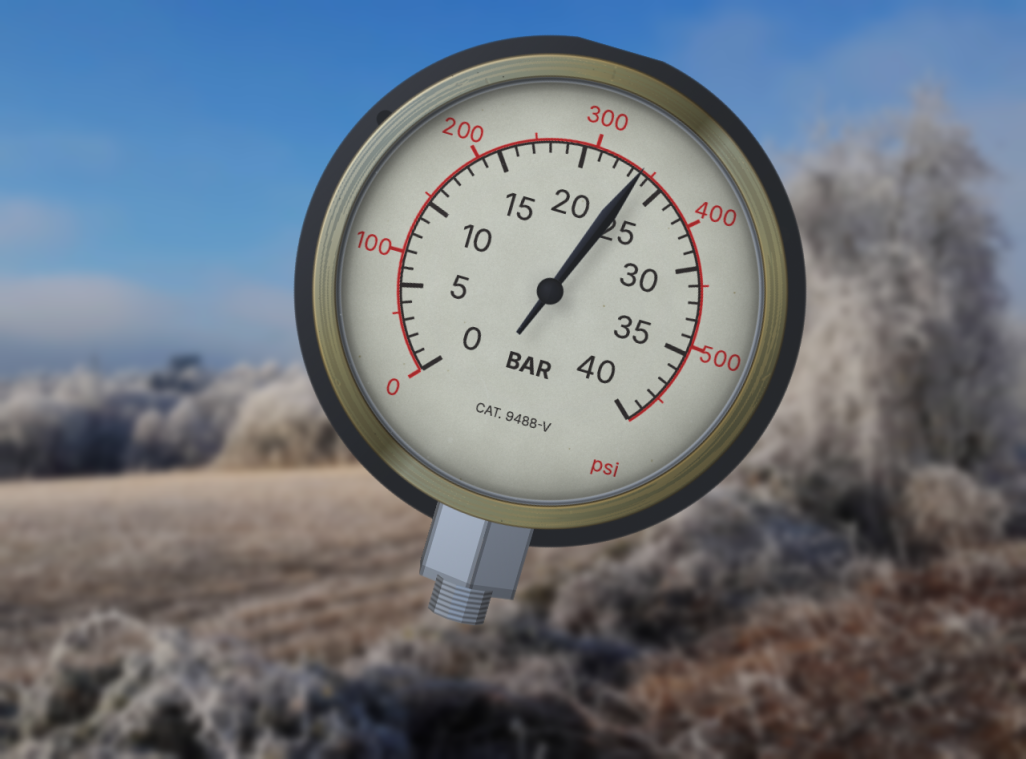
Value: 23.5
